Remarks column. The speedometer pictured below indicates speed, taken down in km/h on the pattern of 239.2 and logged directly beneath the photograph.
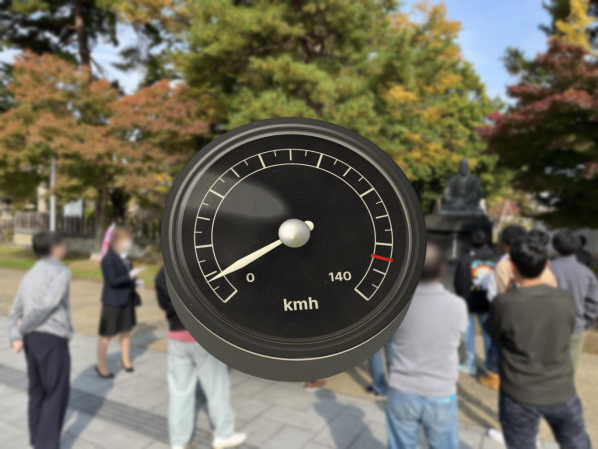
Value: 7.5
